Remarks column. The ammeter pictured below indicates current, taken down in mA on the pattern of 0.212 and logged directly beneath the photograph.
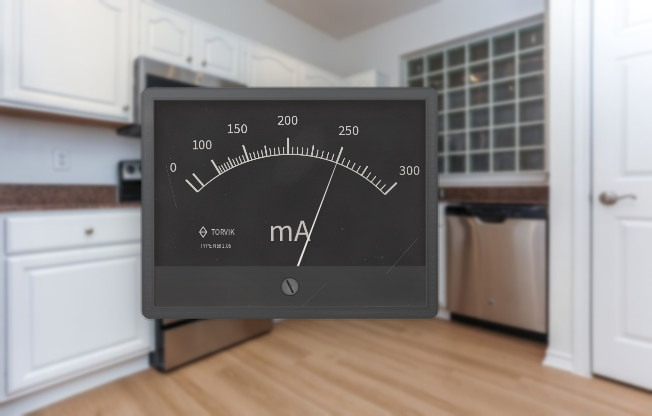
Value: 250
